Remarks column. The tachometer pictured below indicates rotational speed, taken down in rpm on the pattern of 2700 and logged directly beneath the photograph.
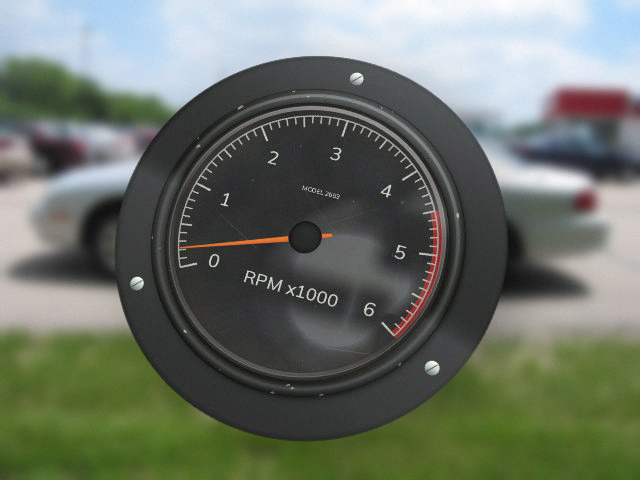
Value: 200
